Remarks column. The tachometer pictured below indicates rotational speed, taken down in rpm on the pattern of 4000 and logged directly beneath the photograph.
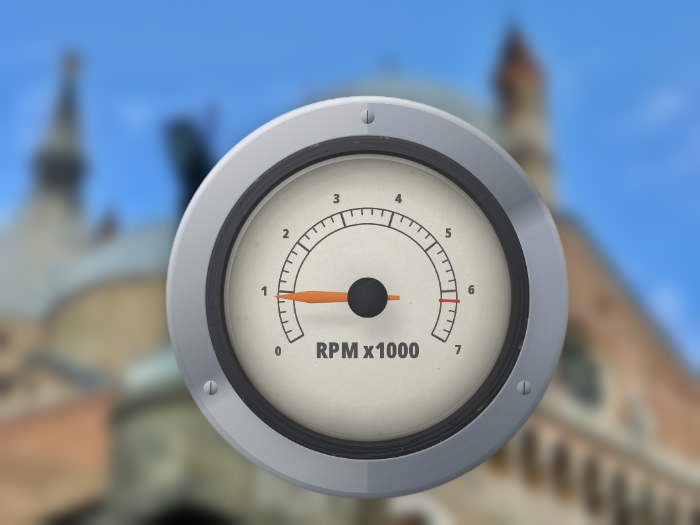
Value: 900
